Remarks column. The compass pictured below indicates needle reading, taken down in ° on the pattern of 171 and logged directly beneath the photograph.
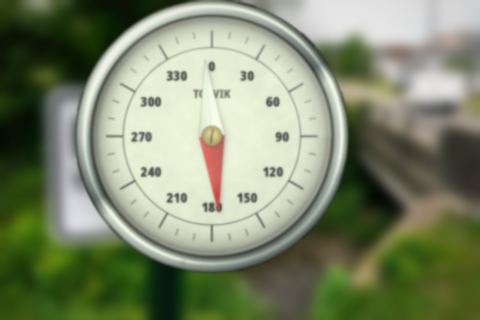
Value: 175
